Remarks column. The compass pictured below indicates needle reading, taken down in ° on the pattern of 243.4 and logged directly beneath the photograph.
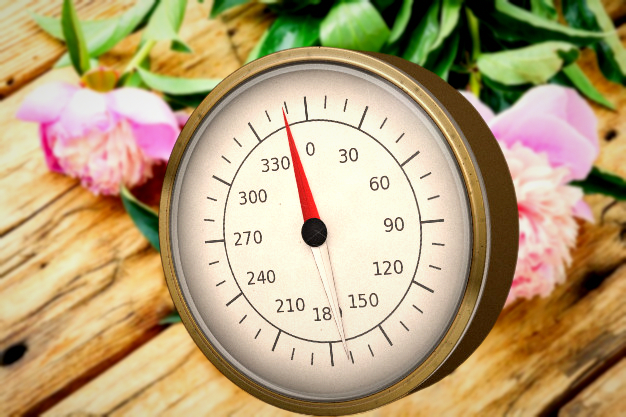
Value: 350
